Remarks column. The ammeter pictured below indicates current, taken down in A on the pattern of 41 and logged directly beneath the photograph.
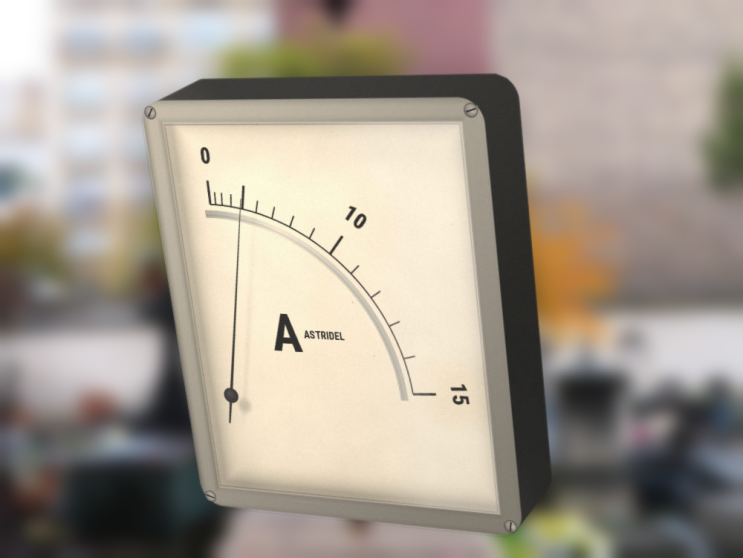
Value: 5
